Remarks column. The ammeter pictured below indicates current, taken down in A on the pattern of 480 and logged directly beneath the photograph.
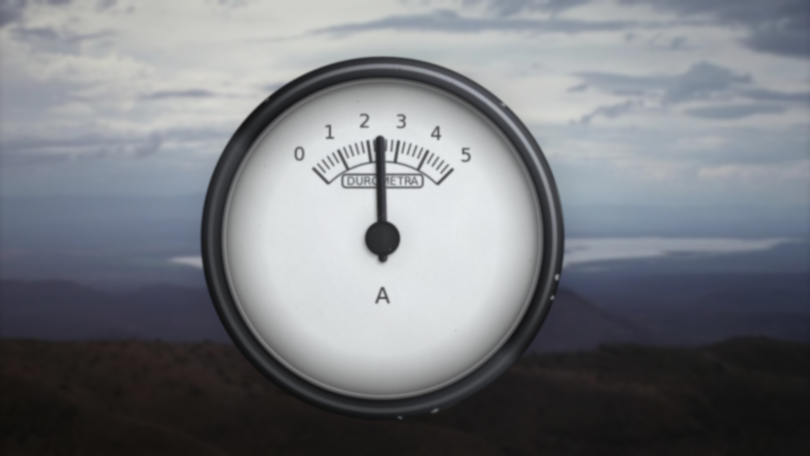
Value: 2.4
